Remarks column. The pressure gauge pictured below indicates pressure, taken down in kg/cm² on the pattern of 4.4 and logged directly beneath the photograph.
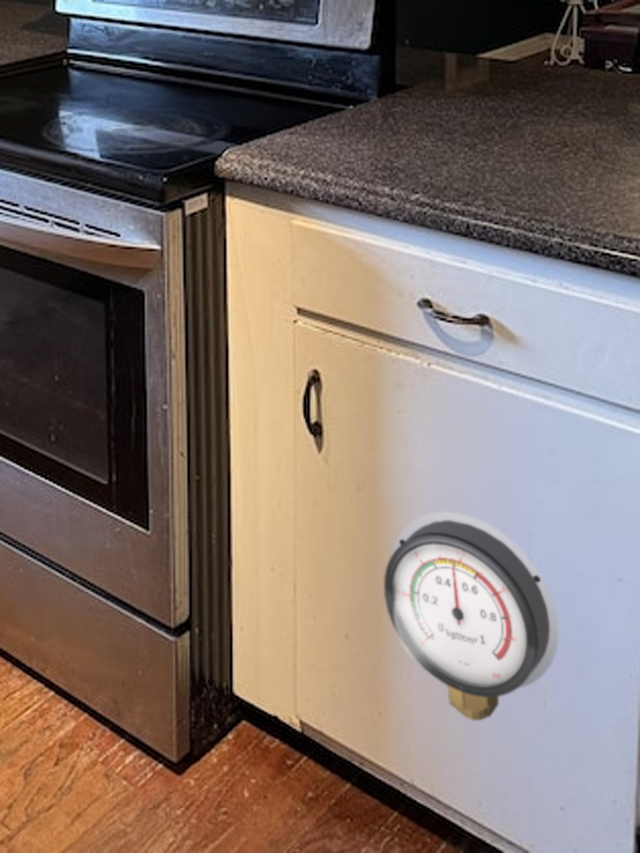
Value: 0.5
